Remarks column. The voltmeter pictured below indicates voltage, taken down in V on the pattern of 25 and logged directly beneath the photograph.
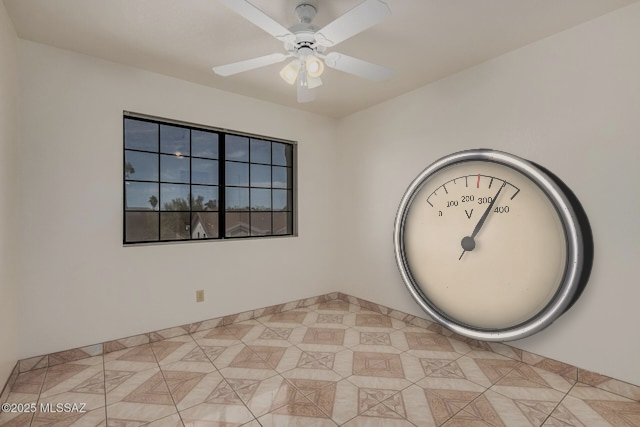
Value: 350
